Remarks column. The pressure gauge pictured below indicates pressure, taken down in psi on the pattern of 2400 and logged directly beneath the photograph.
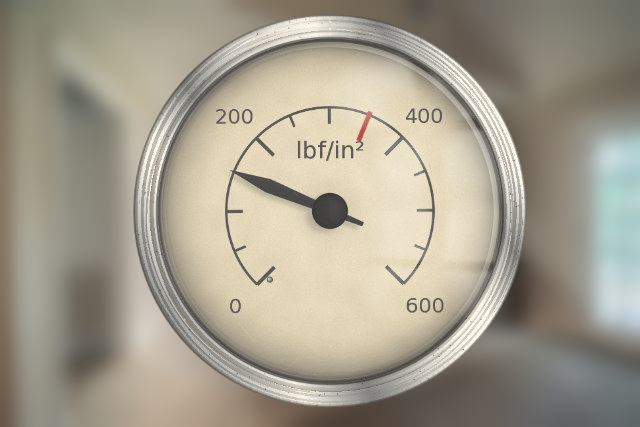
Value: 150
